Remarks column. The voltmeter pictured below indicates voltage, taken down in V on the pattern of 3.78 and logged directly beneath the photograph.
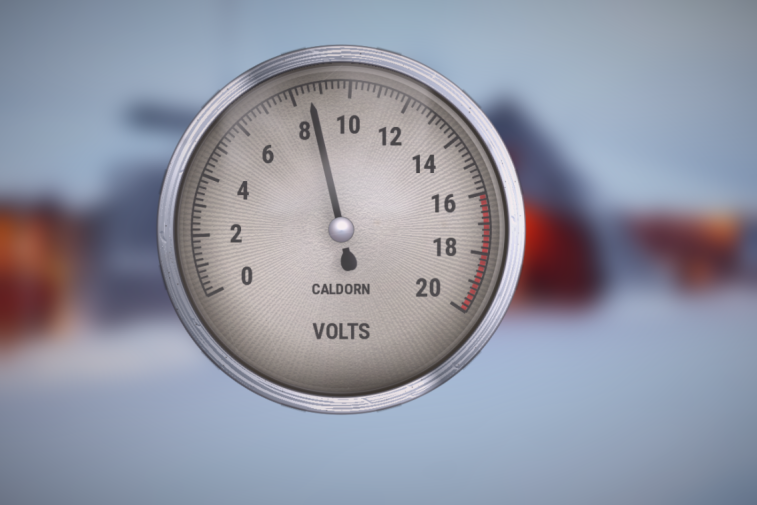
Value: 8.6
